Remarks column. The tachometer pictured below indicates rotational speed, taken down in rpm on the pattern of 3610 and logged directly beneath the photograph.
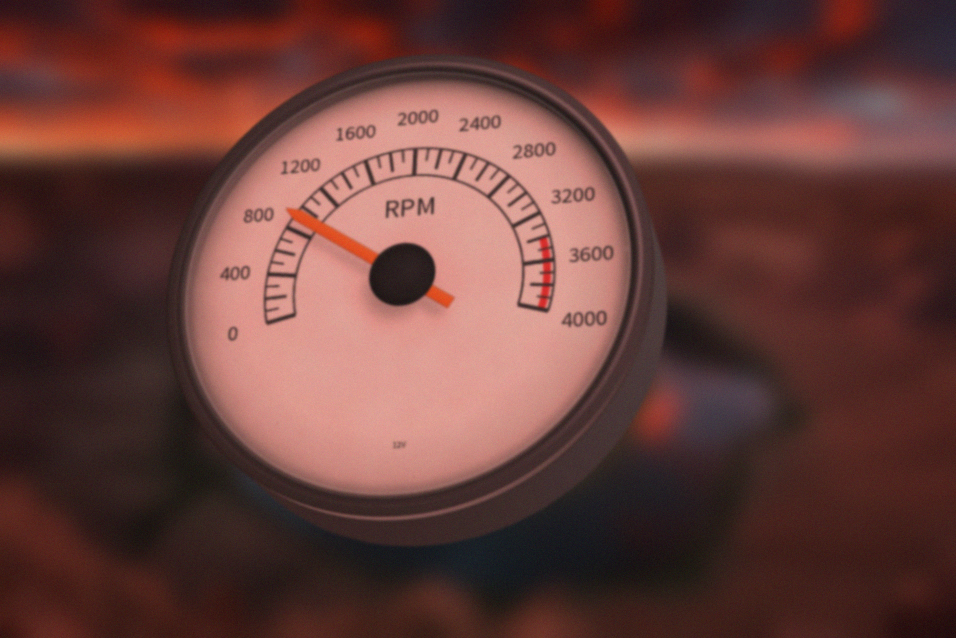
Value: 900
